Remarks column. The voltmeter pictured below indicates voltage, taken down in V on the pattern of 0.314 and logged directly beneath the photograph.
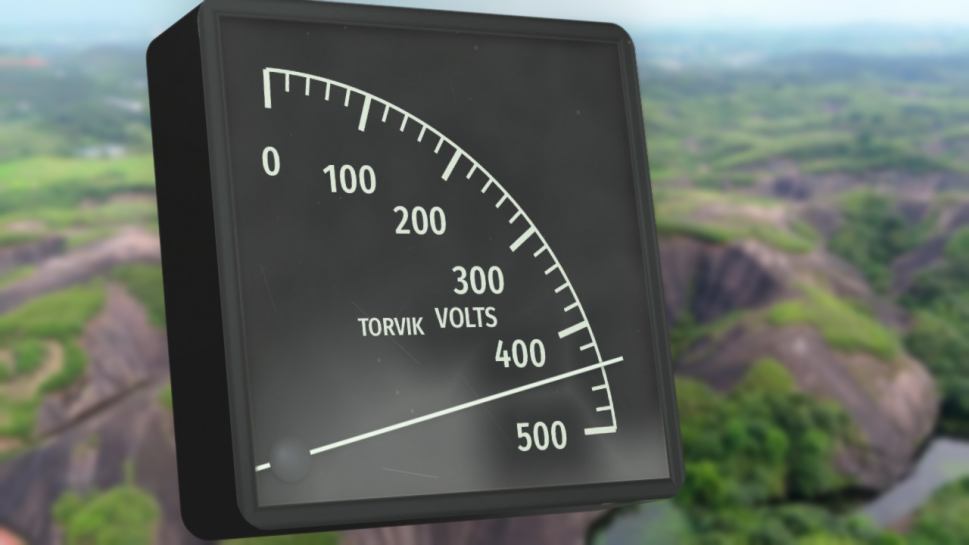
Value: 440
